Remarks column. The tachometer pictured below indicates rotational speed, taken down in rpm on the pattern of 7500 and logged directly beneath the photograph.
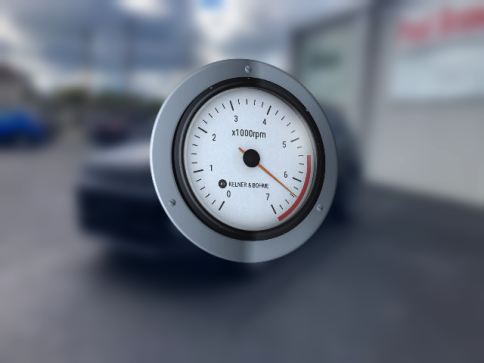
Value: 6400
